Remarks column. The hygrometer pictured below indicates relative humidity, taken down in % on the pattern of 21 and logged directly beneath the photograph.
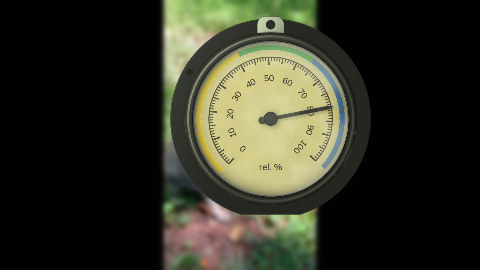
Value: 80
